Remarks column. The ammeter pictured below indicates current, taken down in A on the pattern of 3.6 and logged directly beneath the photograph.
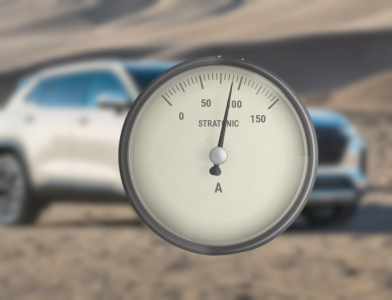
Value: 90
